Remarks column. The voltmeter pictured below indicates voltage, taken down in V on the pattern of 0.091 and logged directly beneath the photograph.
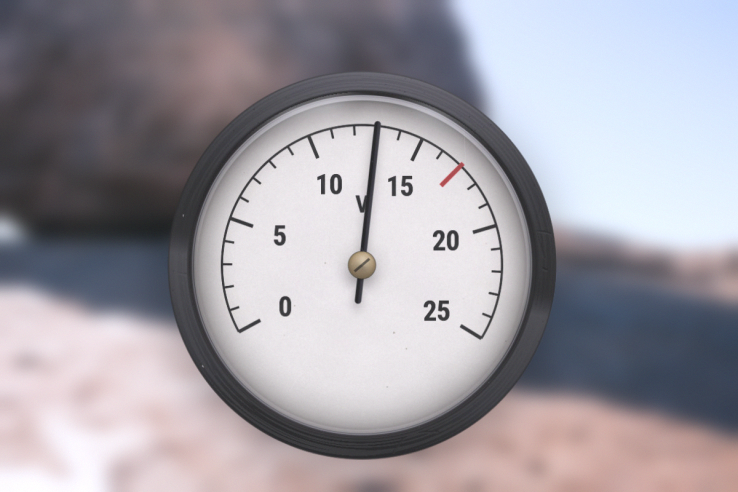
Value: 13
